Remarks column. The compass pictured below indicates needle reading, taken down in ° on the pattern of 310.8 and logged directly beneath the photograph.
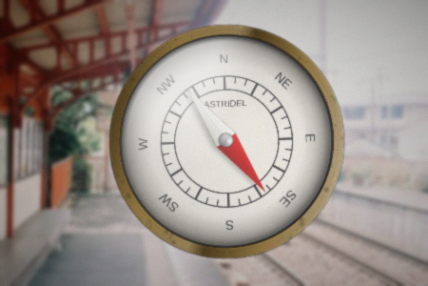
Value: 145
